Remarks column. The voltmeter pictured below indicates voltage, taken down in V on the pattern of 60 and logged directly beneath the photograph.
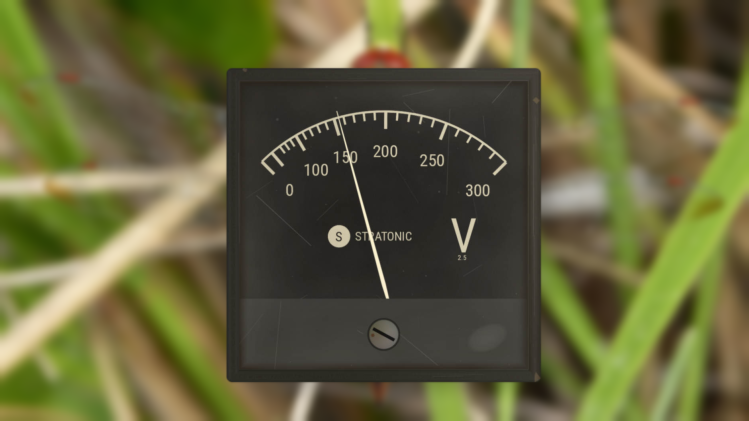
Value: 155
